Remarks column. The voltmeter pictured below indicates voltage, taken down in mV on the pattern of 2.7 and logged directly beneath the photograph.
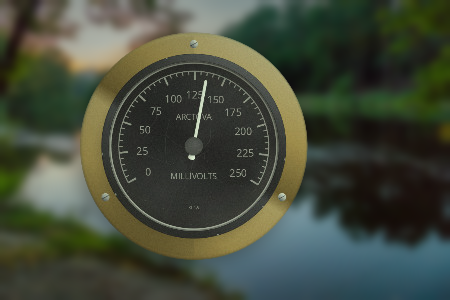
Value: 135
